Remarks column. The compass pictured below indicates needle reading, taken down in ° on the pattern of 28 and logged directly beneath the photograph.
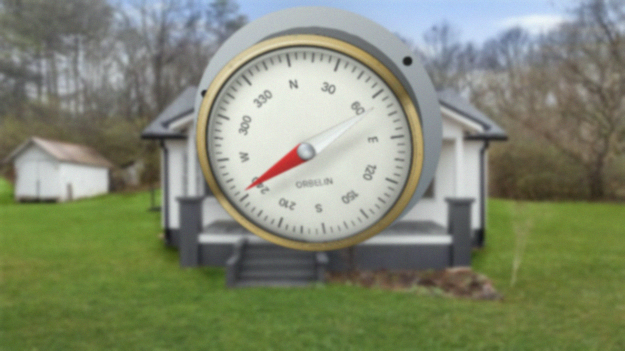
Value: 245
